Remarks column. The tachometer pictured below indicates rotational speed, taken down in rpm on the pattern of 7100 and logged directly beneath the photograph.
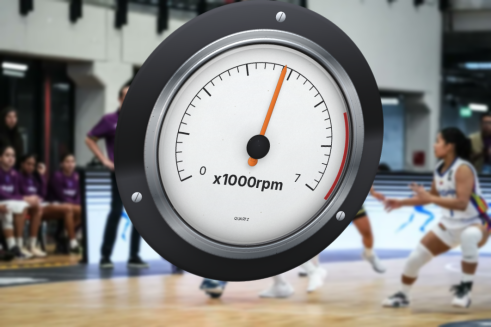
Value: 3800
